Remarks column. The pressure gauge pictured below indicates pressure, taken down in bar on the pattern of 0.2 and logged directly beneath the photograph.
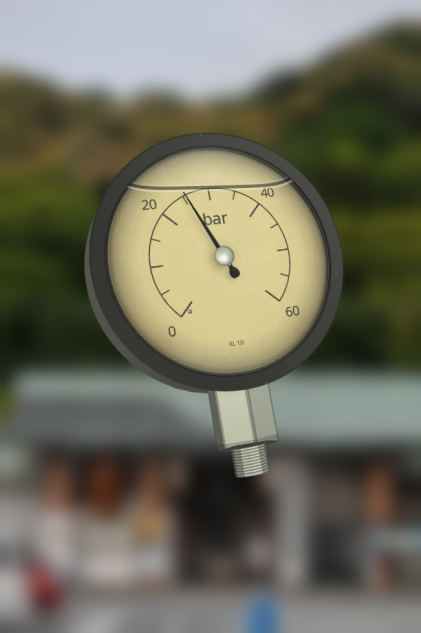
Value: 25
